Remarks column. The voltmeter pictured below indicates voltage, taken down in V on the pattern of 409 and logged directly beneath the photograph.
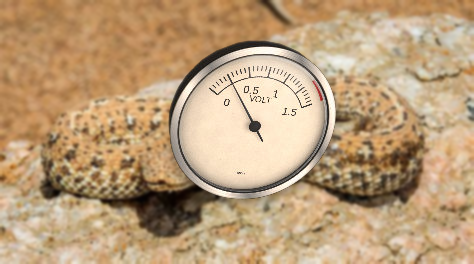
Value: 0.25
